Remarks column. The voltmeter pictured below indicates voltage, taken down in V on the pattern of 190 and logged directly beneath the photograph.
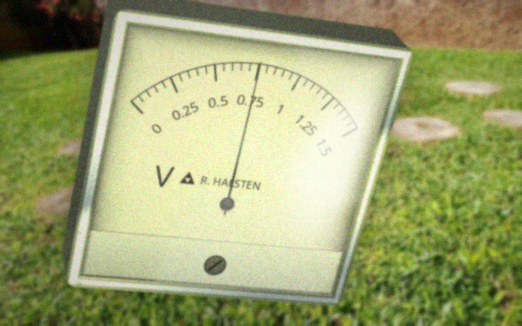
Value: 0.75
